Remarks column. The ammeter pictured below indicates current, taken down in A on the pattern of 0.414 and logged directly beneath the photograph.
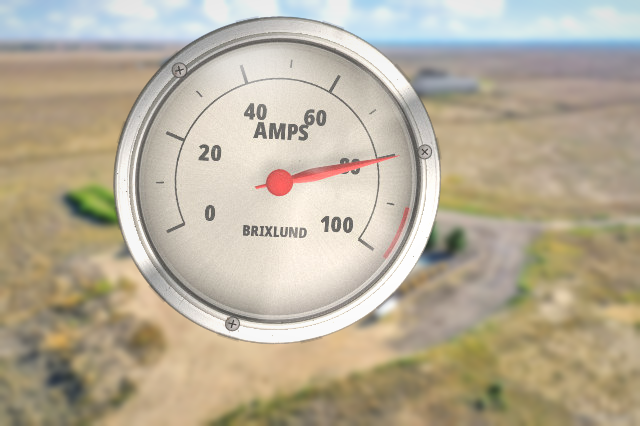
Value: 80
